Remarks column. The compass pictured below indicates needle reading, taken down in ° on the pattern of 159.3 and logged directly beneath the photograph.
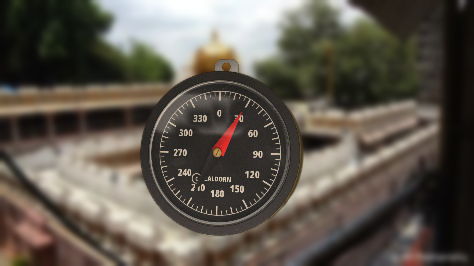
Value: 30
